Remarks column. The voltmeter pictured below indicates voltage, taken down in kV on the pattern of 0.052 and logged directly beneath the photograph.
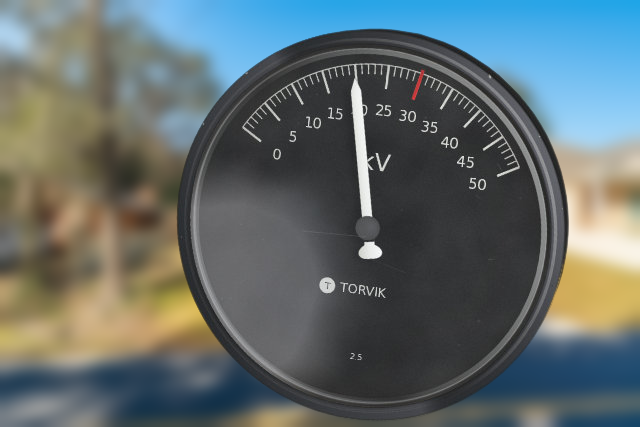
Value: 20
